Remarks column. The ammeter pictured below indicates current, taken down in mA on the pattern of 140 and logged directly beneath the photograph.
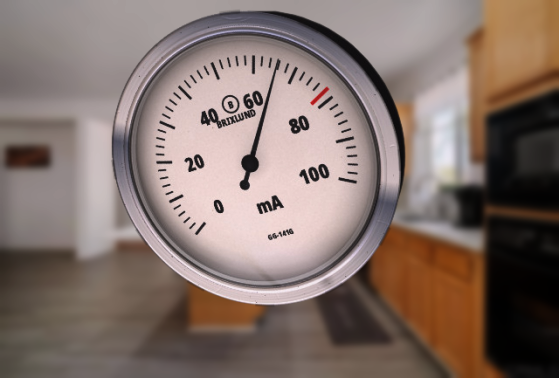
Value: 66
